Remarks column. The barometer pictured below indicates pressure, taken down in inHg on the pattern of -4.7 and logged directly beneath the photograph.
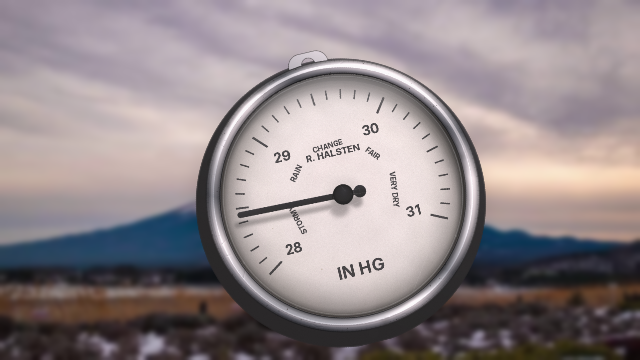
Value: 28.45
